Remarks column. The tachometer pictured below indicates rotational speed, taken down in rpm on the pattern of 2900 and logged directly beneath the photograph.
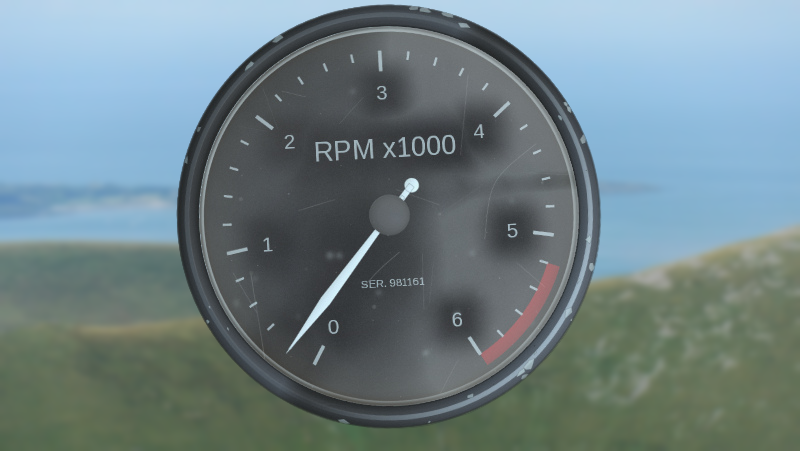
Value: 200
